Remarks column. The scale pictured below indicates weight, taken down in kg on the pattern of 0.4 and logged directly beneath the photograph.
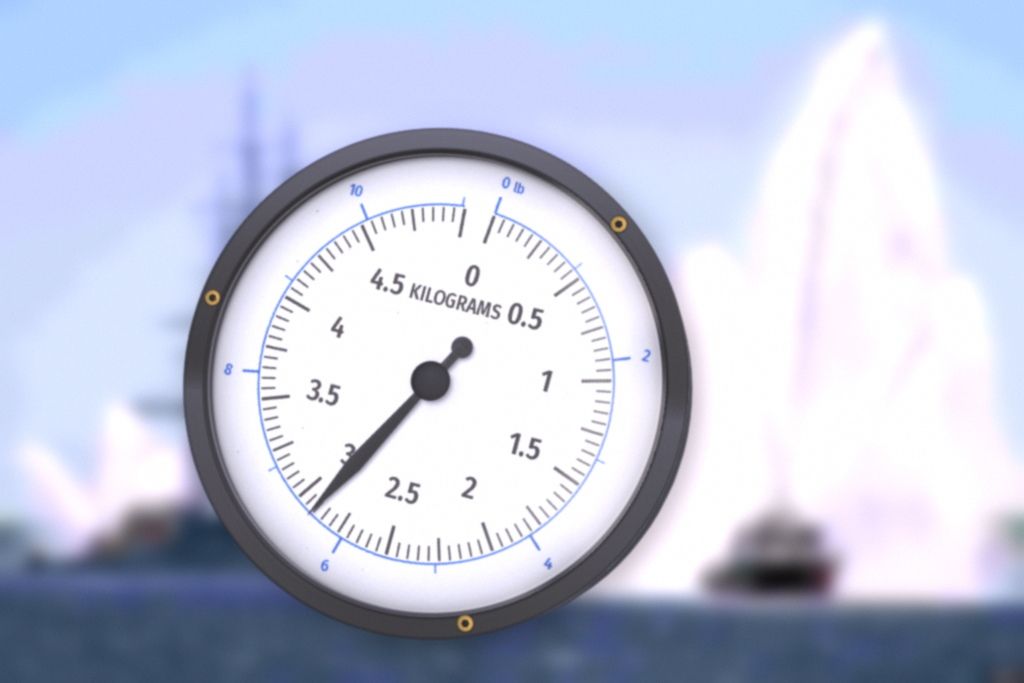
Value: 2.9
